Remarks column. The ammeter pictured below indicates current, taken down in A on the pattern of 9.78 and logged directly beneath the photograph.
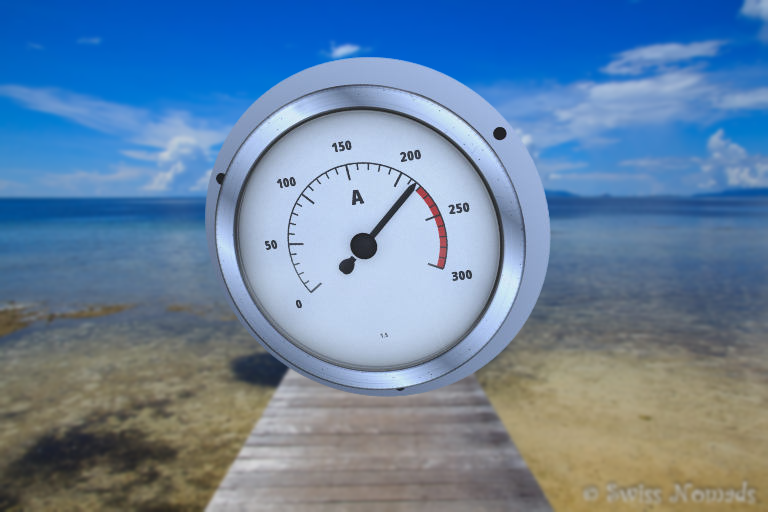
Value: 215
